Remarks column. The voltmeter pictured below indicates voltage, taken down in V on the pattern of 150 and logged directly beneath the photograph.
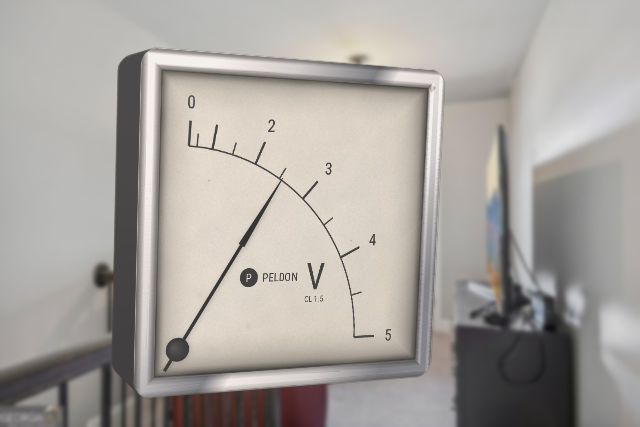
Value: 2.5
